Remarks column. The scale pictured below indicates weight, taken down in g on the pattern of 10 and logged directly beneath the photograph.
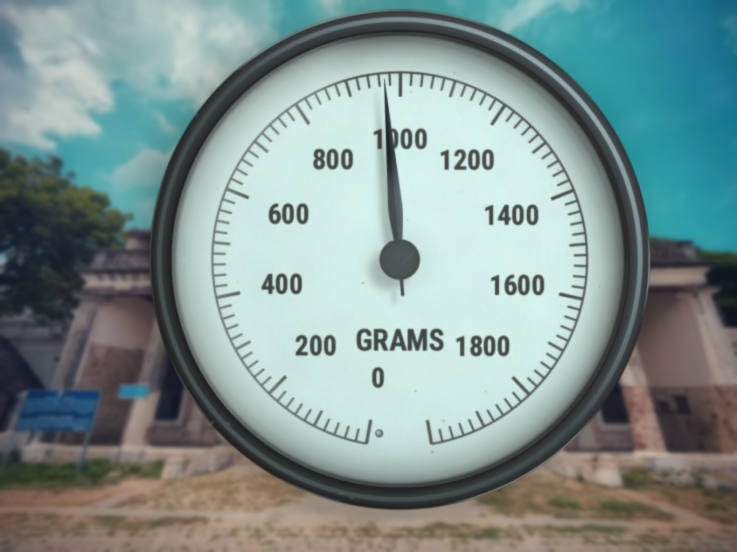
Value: 970
